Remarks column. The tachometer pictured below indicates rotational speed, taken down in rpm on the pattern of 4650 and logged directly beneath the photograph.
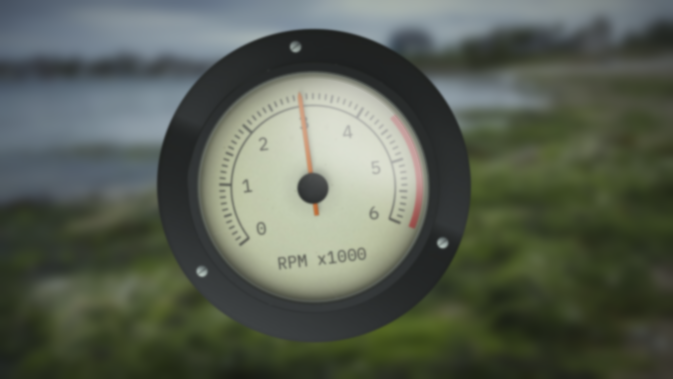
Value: 3000
